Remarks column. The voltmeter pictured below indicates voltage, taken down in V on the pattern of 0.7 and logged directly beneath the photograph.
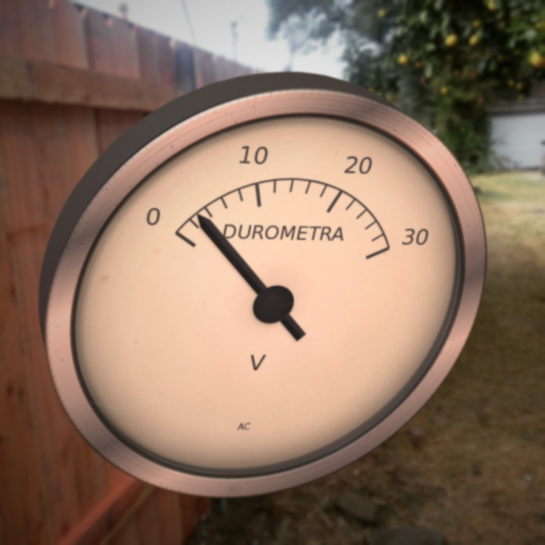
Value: 3
